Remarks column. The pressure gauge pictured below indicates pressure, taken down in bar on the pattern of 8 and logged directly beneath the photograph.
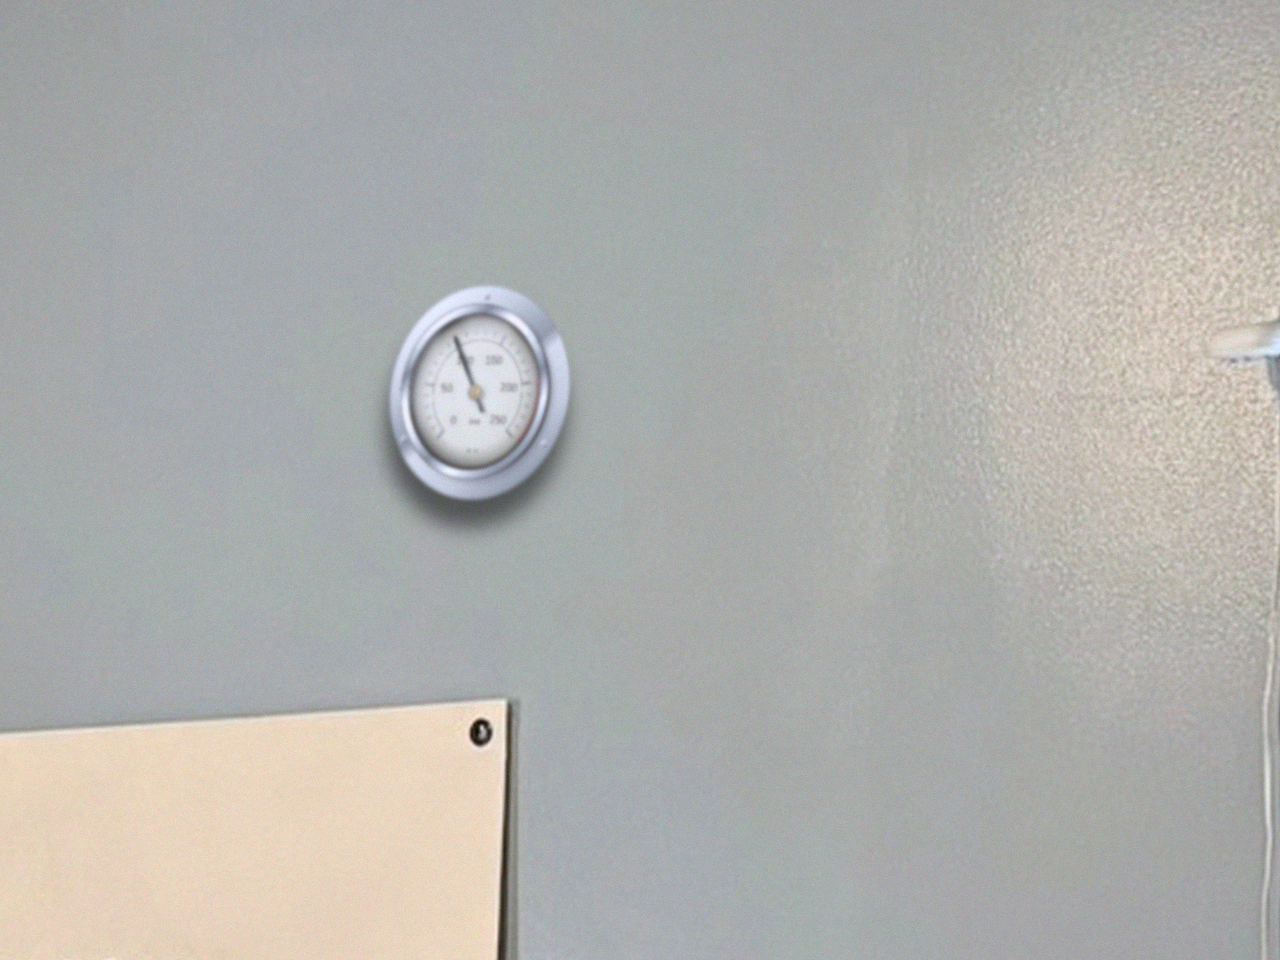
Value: 100
